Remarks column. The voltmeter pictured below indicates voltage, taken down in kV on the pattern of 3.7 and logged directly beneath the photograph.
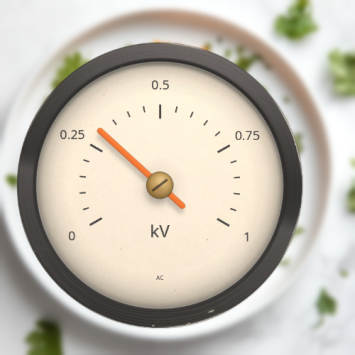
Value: 0.3
